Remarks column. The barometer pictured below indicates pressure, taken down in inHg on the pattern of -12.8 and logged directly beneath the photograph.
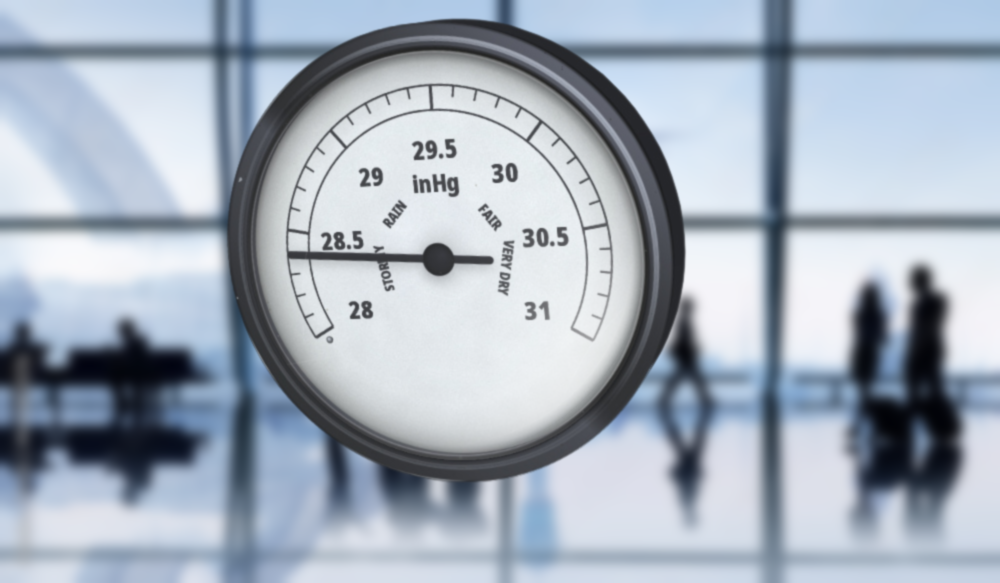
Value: 28.4
